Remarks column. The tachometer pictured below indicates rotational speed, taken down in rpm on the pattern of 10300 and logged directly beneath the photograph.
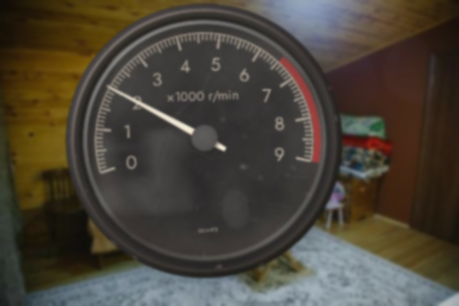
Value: 2000
